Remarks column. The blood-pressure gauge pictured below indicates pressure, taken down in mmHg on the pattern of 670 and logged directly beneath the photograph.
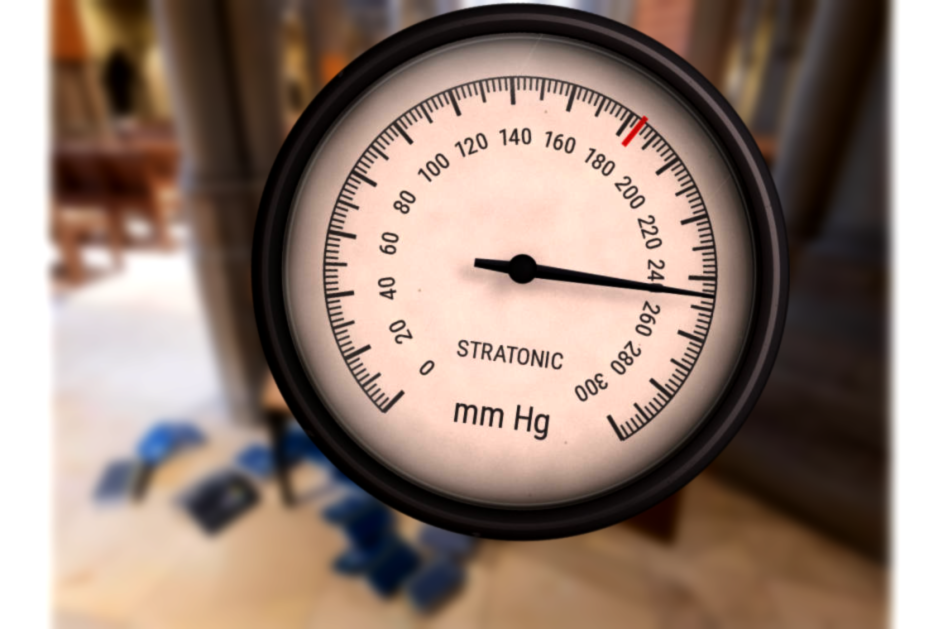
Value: 246
